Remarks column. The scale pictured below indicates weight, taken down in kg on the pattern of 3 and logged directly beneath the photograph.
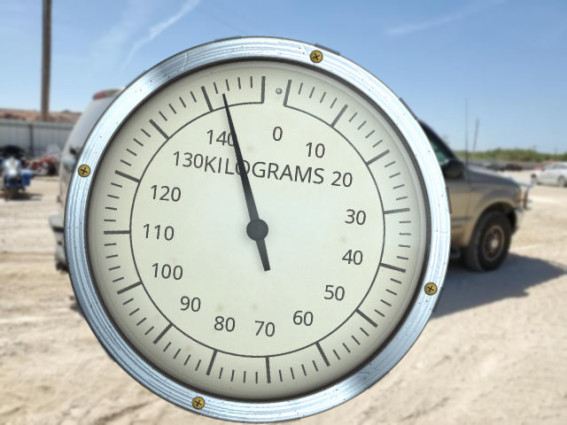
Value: 143
